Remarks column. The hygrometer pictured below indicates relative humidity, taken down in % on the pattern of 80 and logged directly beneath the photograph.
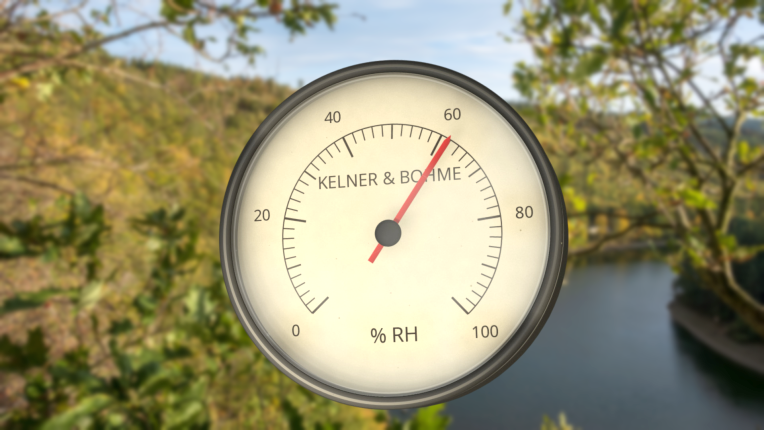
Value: 62
